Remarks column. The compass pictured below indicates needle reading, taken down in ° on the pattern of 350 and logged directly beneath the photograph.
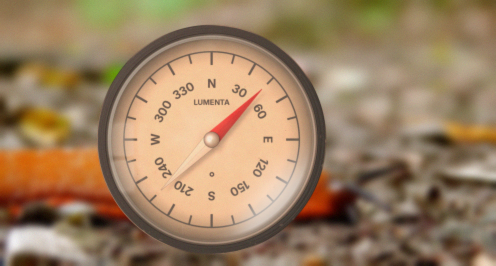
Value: 45
